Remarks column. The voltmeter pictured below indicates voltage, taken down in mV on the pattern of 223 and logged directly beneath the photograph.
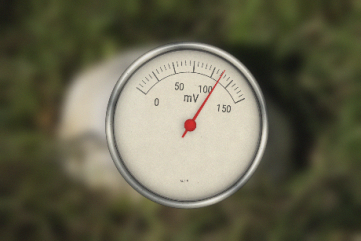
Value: 110
